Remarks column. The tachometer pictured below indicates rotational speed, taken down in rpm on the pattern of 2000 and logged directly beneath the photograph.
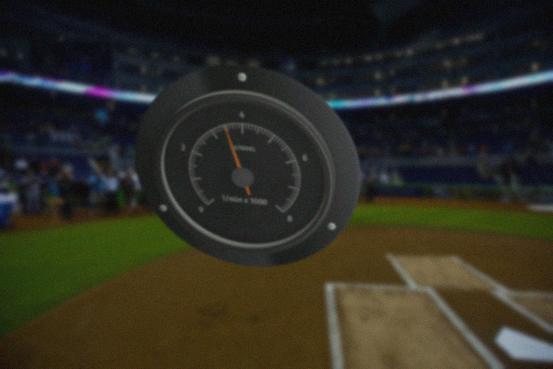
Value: 3500
